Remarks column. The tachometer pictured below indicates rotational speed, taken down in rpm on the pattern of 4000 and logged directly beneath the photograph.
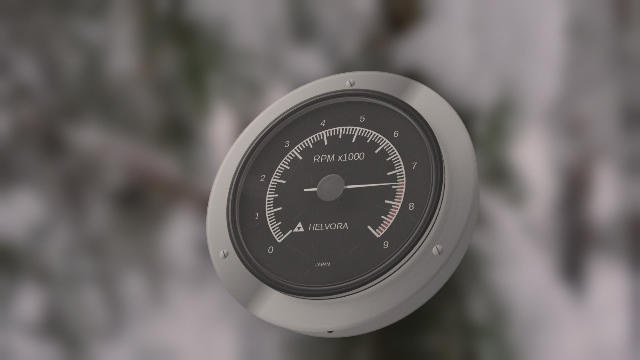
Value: 7500
